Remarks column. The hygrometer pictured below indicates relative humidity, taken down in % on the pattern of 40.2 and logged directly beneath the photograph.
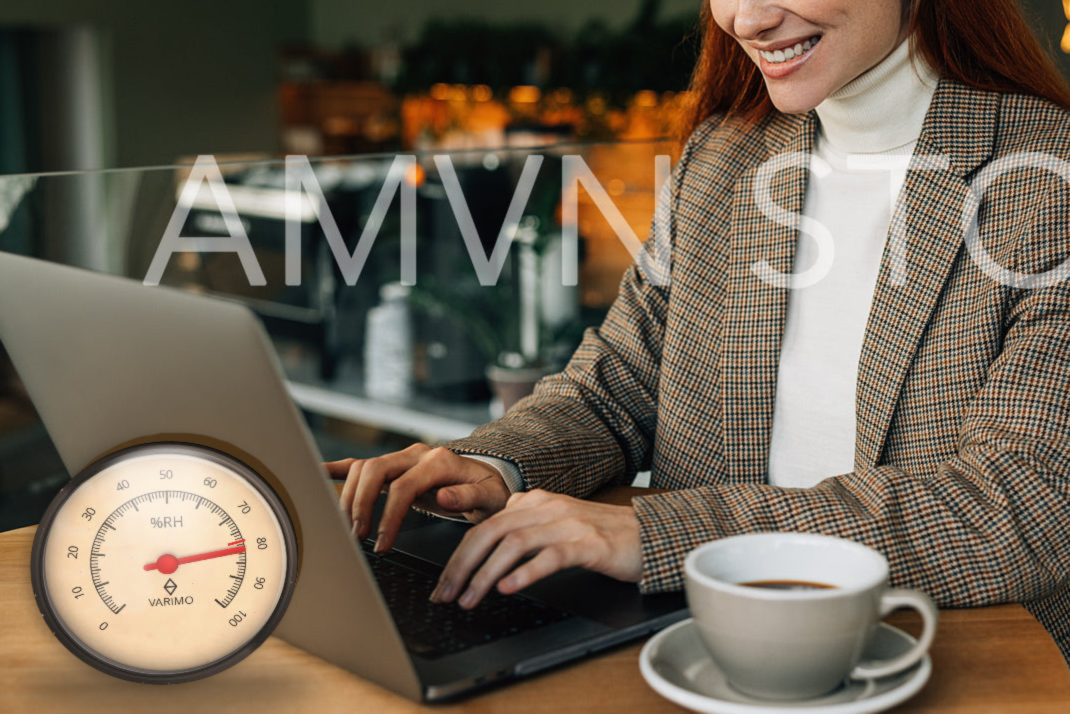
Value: 80
